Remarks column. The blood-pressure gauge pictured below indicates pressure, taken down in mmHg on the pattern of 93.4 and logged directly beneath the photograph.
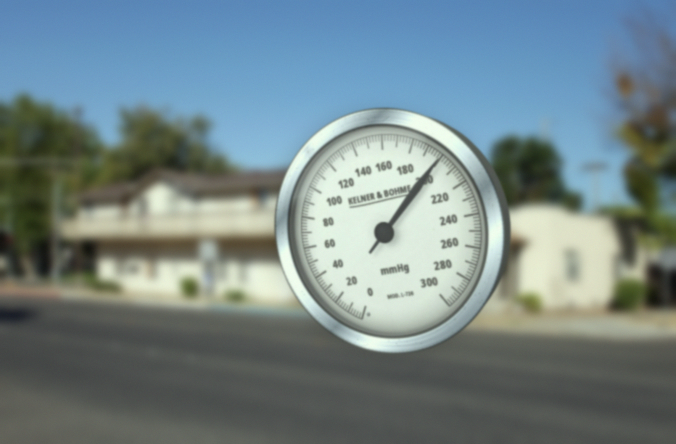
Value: 200
